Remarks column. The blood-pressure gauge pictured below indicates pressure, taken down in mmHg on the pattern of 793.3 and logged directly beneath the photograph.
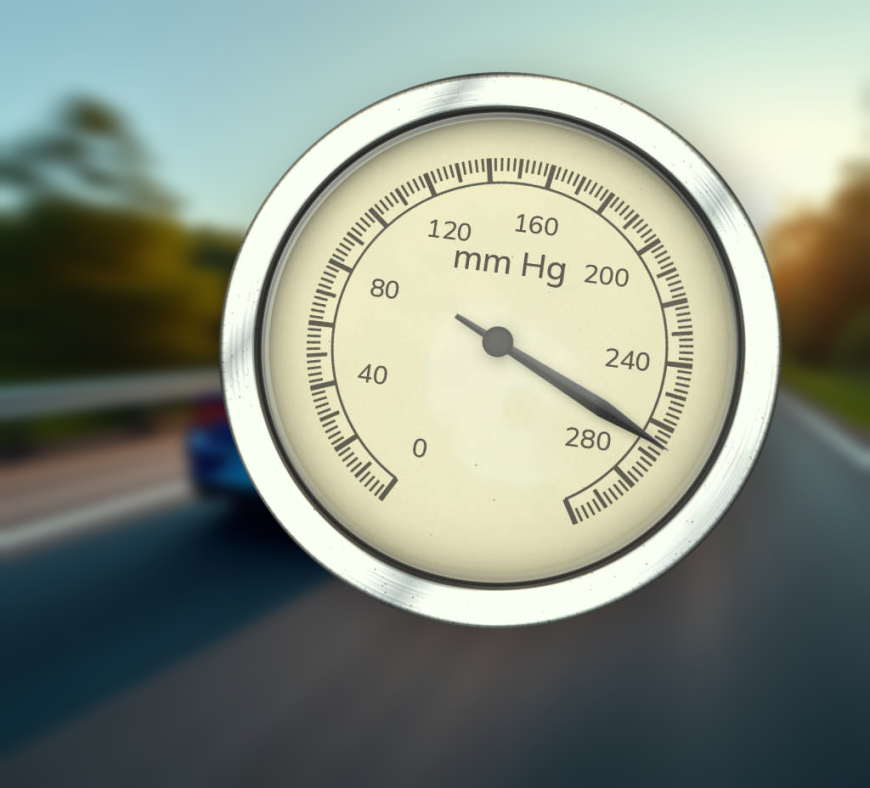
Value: 266
